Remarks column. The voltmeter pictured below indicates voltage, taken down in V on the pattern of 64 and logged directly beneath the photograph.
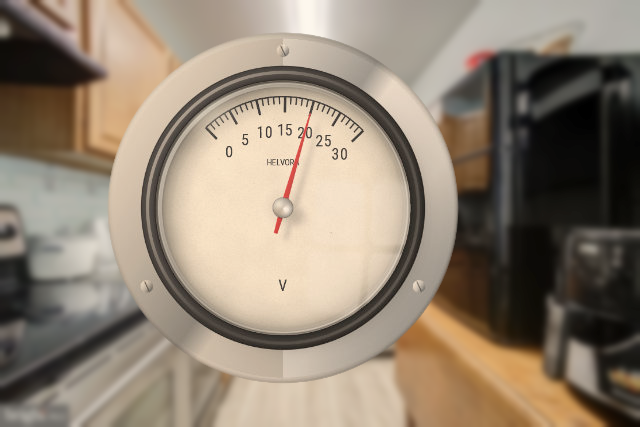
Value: 20
